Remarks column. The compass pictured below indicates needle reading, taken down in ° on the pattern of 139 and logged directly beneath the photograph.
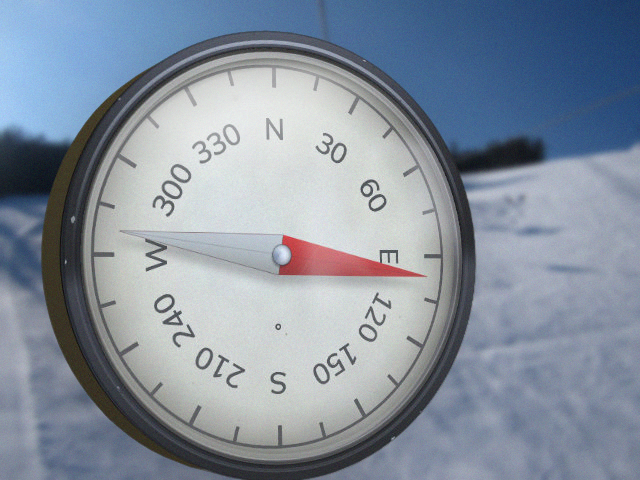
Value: 97.5
